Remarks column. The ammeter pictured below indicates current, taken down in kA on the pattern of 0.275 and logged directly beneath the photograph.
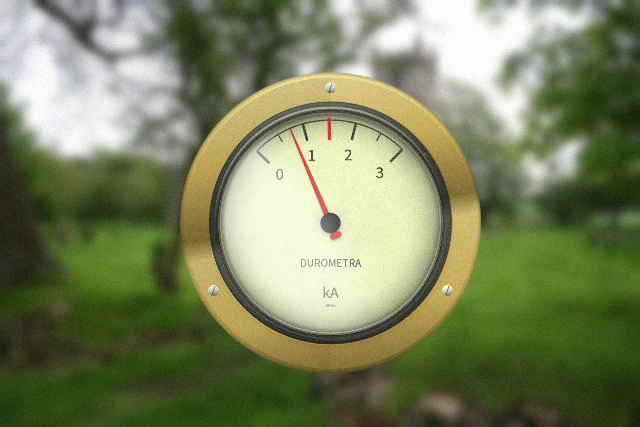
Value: 0.75
